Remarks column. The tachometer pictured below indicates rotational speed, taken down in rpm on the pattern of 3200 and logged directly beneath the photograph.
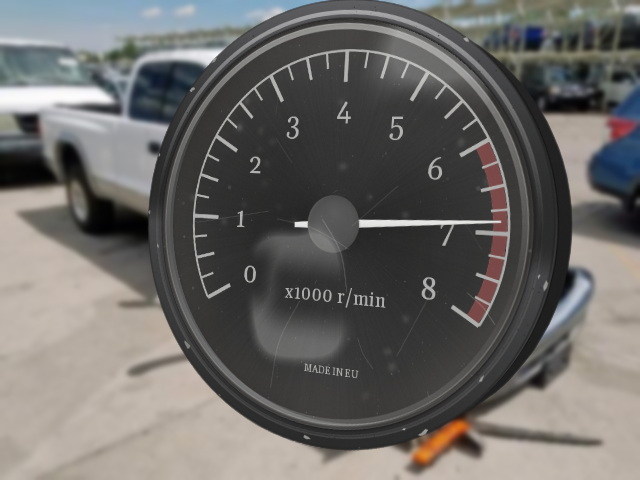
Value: 6875
